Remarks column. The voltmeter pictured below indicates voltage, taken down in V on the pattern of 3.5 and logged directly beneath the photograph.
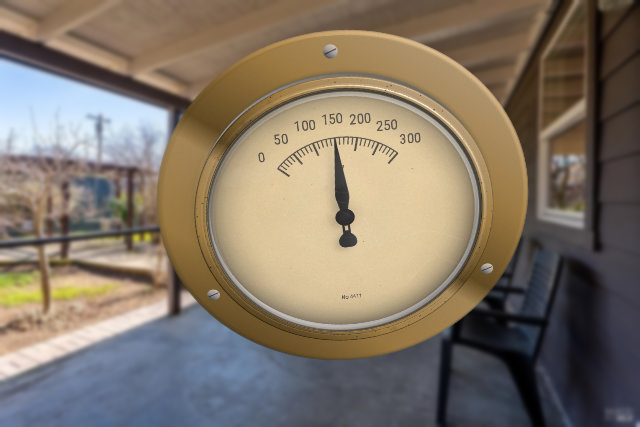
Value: 150
